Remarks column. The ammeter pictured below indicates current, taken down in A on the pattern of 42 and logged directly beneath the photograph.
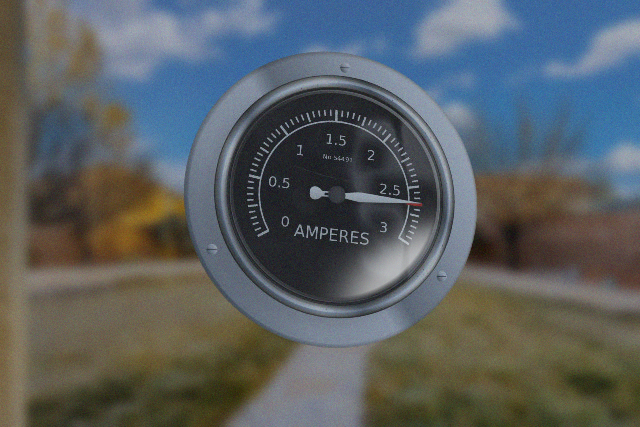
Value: 2.65
